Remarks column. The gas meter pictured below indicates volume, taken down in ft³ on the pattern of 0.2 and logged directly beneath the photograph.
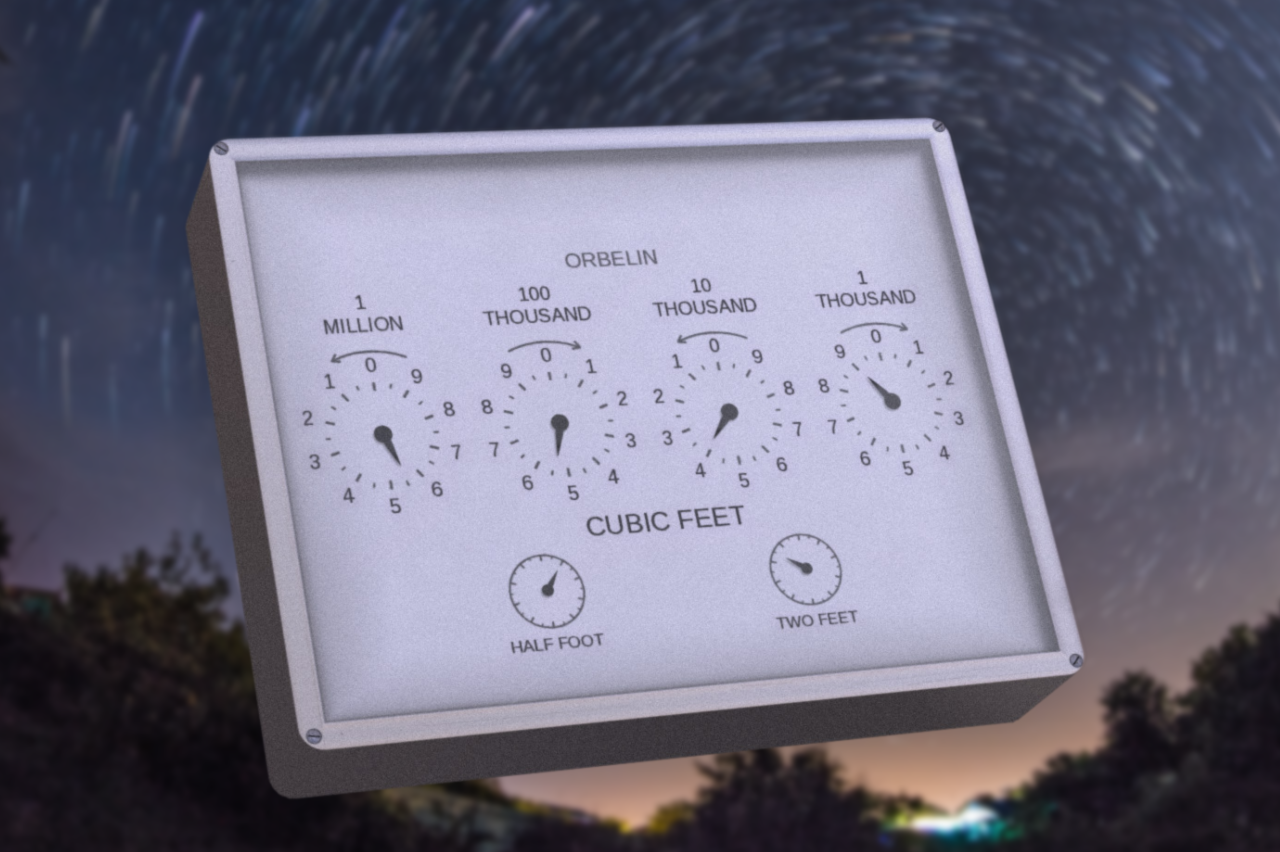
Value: 553900
